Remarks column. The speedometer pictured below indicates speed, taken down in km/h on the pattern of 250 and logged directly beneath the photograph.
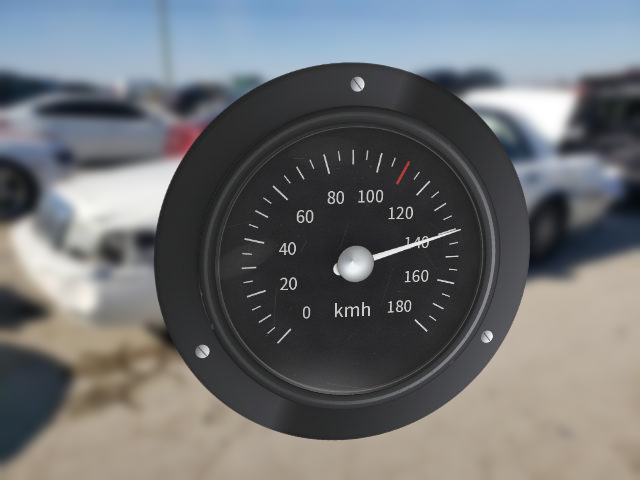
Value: 140
